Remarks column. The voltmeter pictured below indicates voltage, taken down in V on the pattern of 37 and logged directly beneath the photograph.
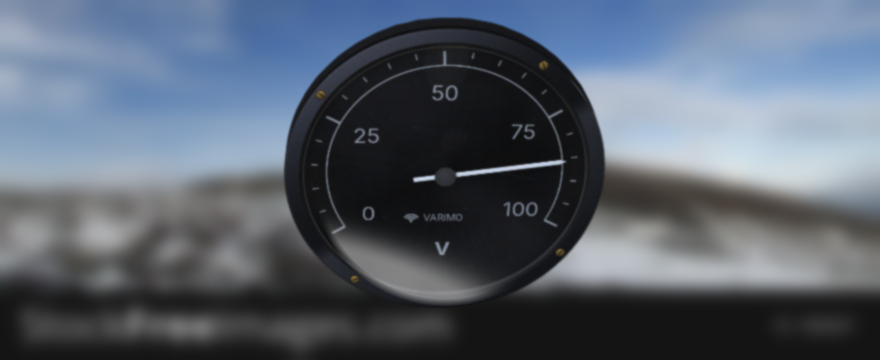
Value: 85
